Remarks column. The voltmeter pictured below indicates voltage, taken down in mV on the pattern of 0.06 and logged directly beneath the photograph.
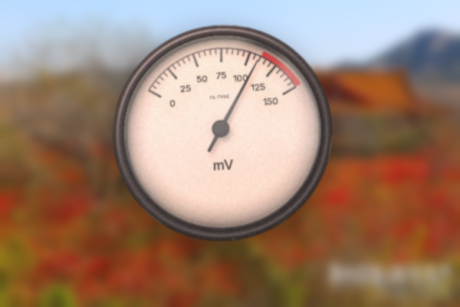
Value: 110
